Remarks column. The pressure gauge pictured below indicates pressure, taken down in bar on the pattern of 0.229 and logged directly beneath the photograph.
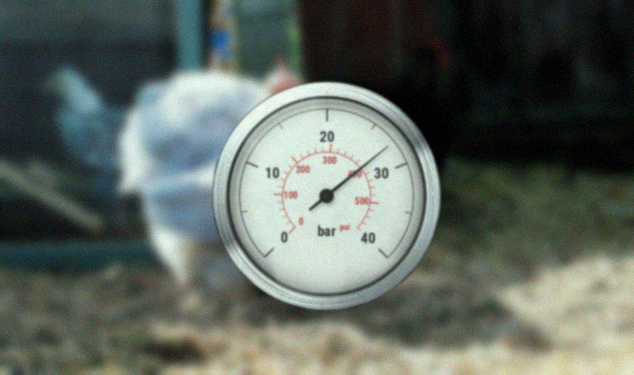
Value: 27.5
